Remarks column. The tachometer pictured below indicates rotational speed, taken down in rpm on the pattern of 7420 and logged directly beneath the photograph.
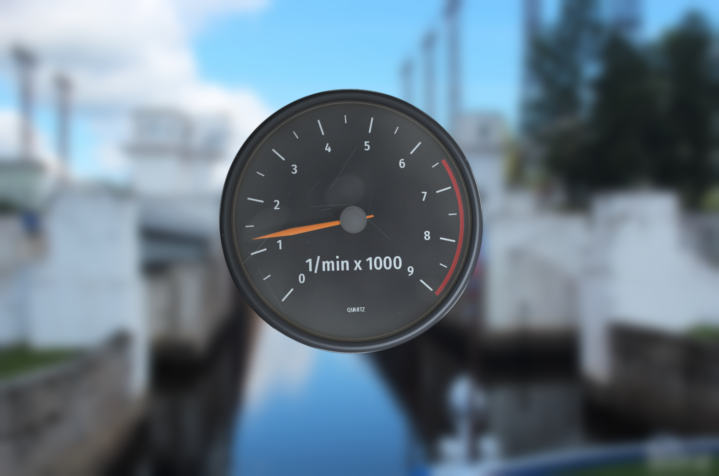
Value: 1250
